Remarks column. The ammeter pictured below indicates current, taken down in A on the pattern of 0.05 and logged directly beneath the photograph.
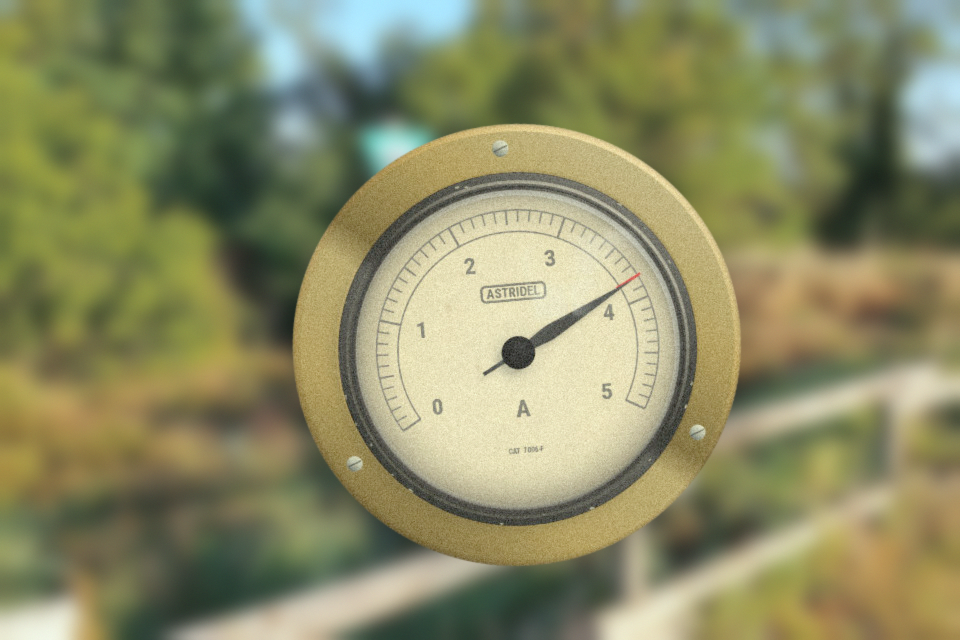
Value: 3.8
